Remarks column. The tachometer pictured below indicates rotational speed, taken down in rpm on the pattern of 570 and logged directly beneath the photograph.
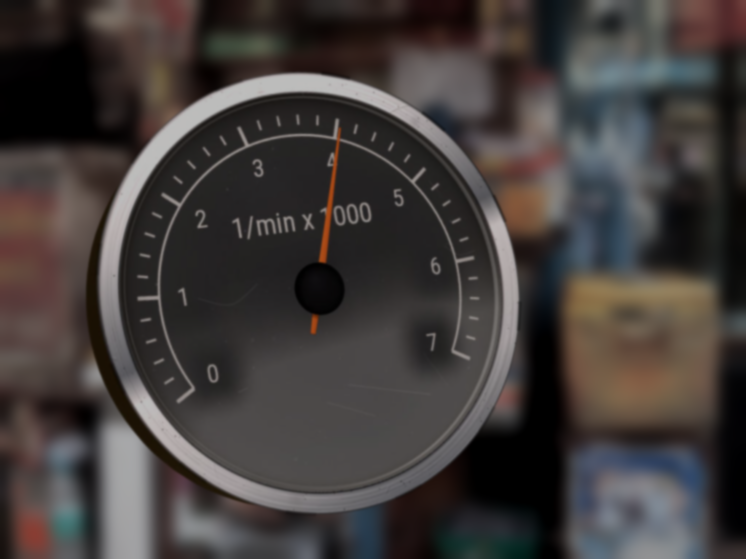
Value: 4000
